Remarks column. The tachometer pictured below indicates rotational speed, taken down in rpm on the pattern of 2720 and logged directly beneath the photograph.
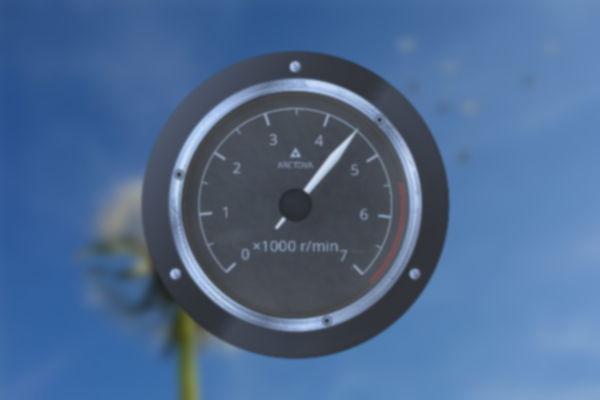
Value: 4500
